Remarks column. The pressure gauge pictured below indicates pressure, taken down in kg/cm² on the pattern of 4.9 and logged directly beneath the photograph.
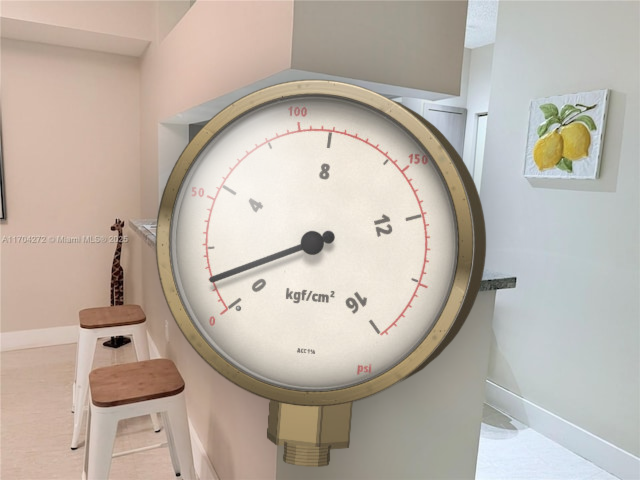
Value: 1
